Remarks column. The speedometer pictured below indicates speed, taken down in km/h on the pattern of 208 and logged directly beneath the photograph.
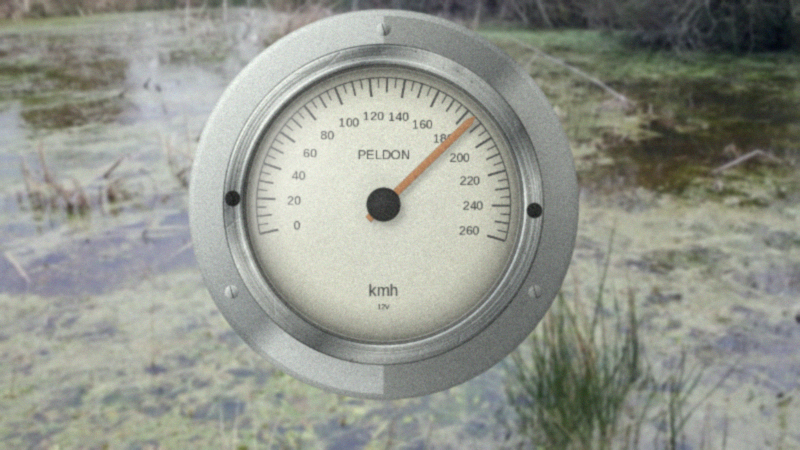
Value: 185
